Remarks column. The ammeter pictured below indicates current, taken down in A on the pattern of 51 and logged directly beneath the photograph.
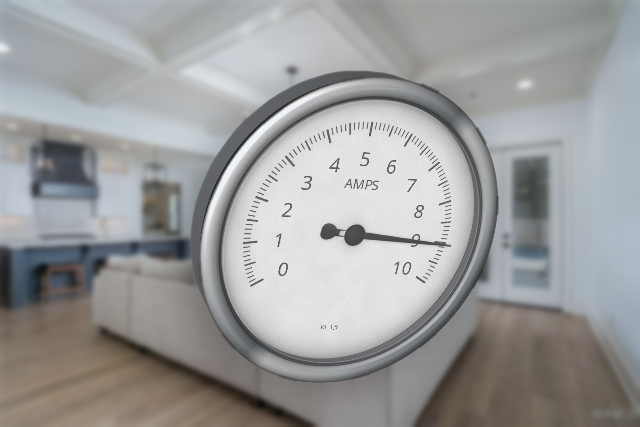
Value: 9
